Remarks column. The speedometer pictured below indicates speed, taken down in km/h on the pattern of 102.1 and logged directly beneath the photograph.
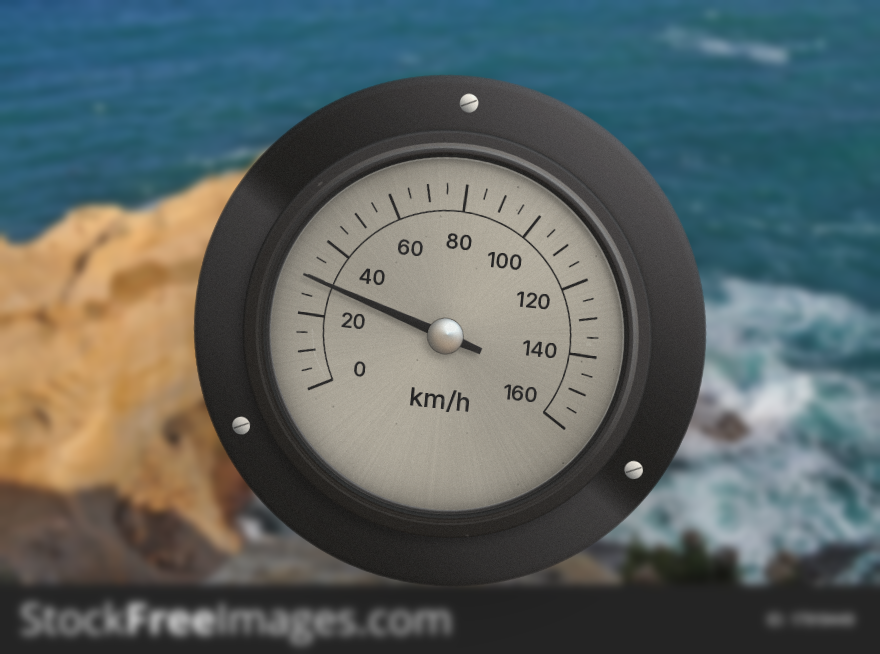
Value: 30
